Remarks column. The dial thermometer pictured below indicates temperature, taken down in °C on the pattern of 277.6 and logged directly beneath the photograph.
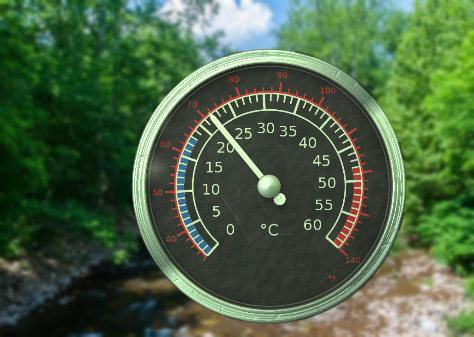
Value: 22
